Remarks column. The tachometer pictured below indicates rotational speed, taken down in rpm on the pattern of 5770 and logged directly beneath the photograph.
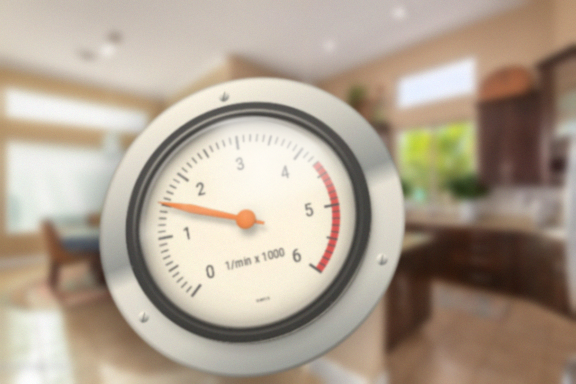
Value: 1500
